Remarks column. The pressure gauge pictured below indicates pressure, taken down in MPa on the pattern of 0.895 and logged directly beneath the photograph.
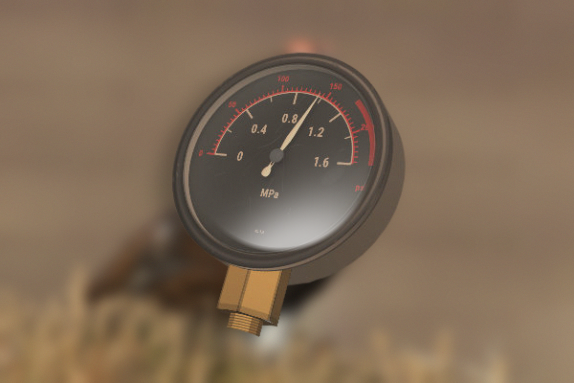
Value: 1
